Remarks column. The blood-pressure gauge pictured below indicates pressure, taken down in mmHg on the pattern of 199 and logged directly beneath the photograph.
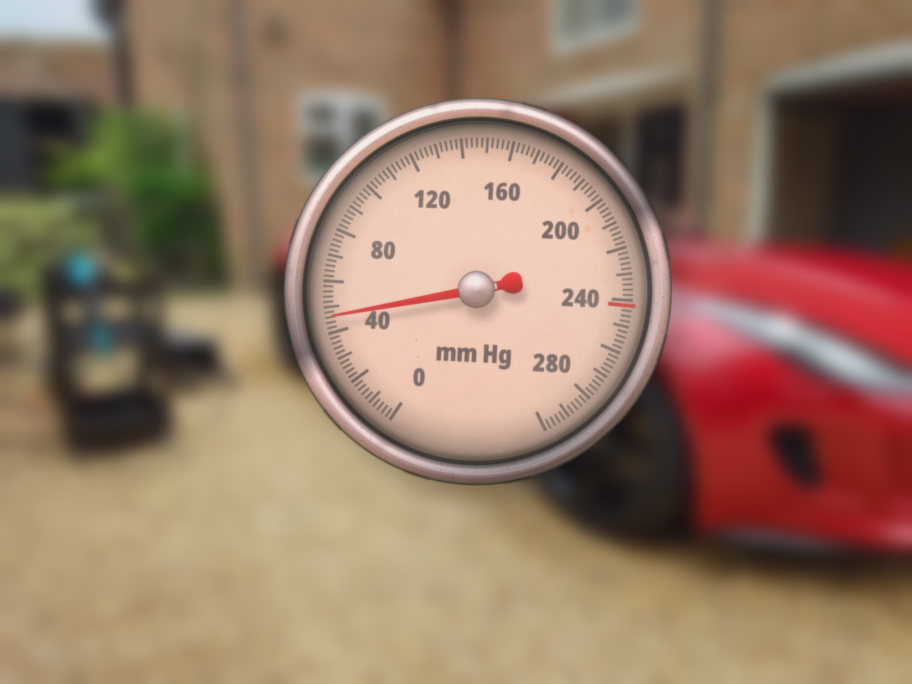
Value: 46
